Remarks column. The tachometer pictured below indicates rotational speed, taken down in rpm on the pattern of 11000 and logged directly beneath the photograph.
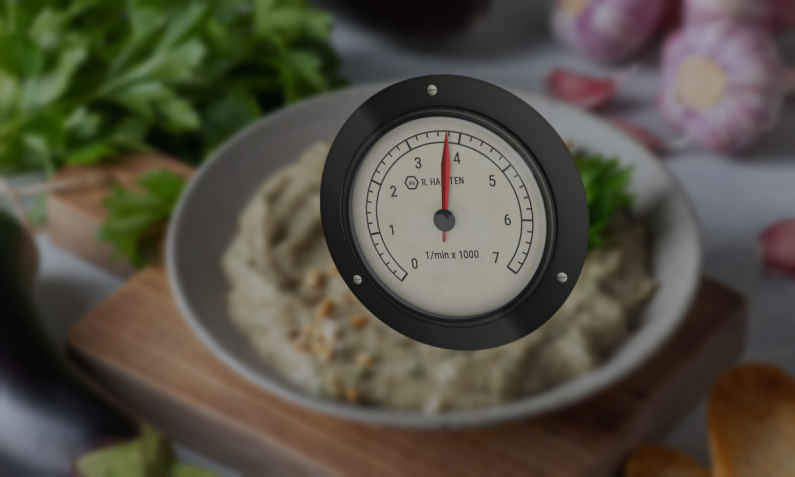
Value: 3800
